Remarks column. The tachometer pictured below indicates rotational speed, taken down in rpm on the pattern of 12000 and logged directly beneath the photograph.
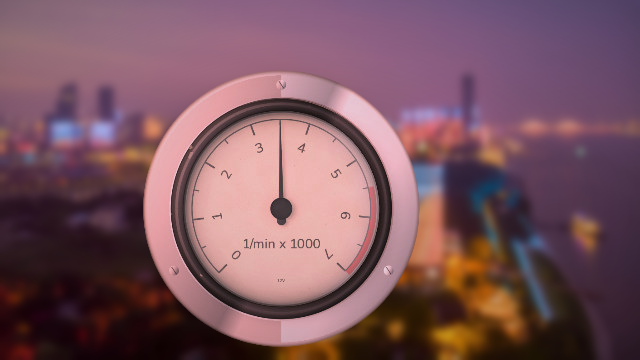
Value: 3500
